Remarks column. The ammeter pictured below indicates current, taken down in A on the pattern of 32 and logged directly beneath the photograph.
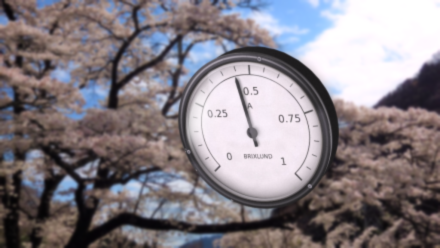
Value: 0.45
